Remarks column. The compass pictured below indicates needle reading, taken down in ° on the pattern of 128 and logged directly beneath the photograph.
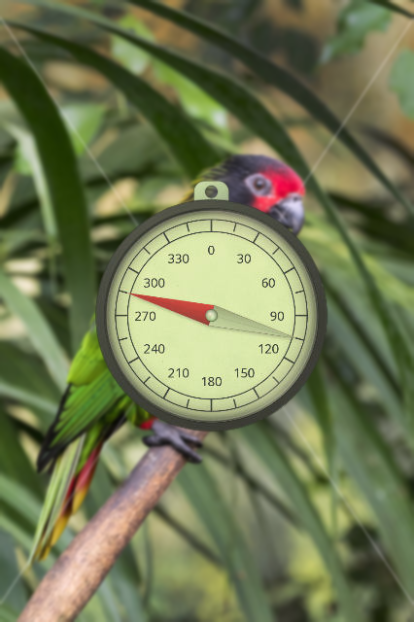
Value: 285
